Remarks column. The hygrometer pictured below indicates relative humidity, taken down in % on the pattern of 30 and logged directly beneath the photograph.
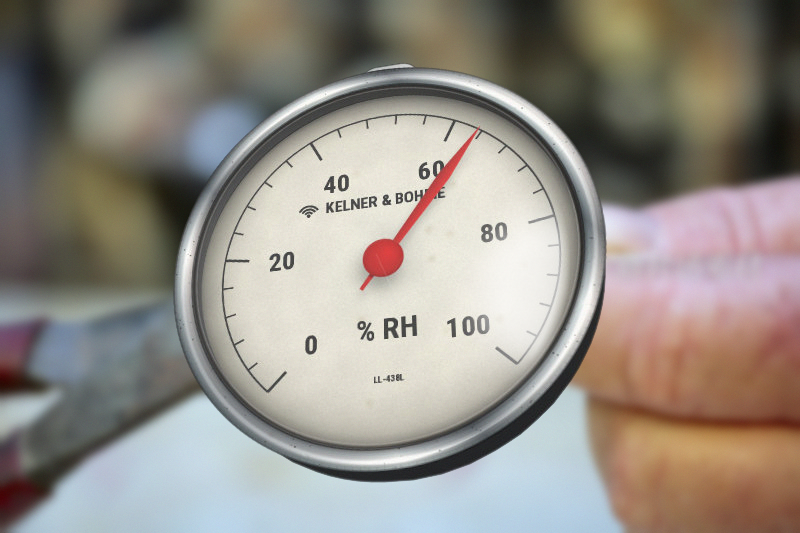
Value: 64
